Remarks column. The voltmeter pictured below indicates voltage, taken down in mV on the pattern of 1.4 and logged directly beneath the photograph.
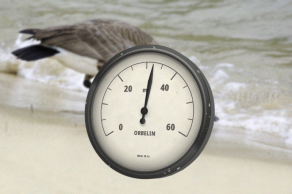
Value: 32.5
